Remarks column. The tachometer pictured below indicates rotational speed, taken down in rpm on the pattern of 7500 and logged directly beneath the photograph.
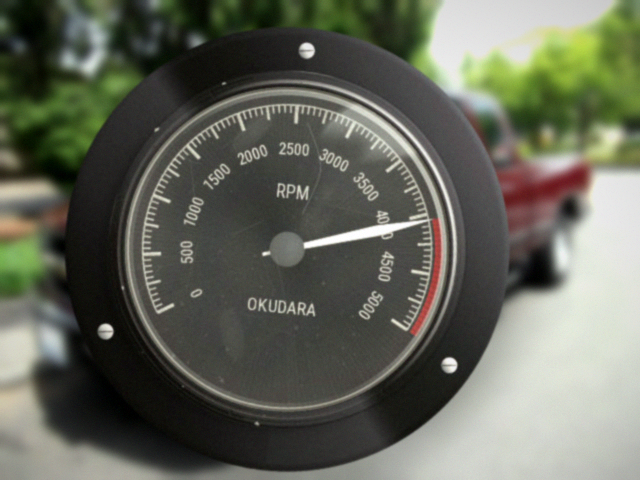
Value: 4050
